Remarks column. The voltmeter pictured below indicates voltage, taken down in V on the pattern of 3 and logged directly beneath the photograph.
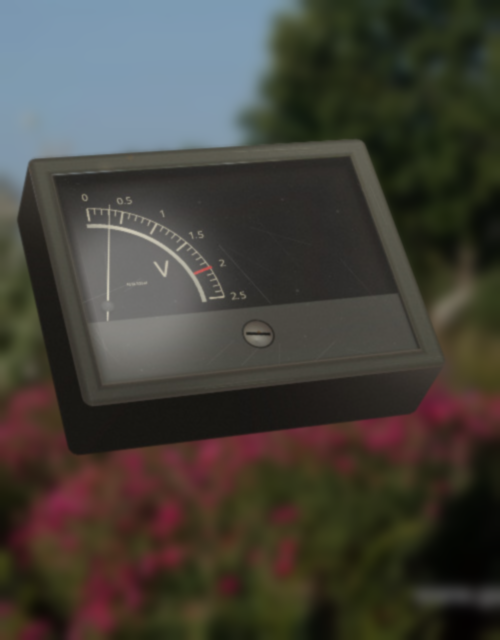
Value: 0.3
